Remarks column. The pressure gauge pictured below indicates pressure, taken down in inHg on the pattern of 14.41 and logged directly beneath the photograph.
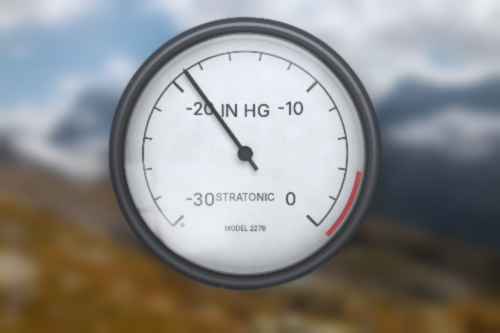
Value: -19
